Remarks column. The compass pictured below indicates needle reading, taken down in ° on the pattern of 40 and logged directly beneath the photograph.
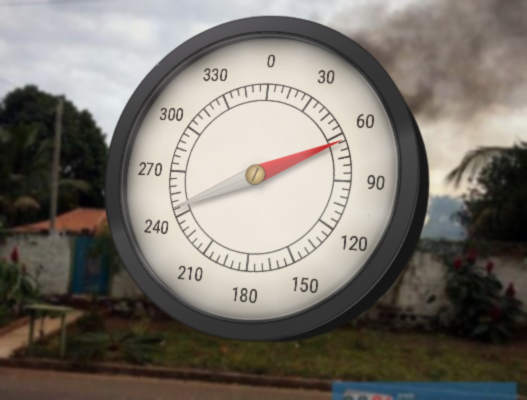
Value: 65
